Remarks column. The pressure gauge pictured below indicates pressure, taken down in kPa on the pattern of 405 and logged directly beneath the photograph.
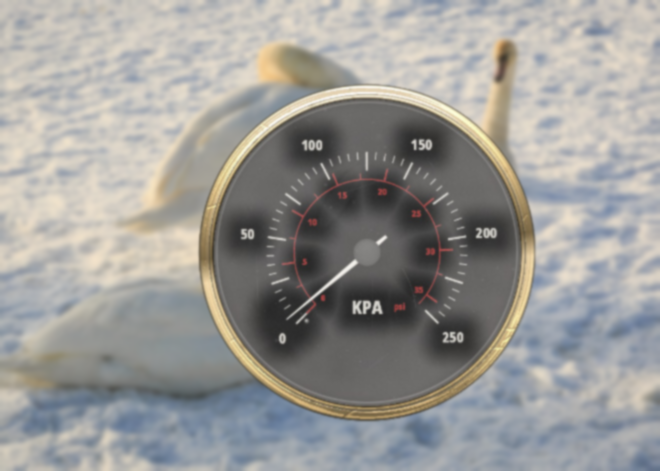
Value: 5
